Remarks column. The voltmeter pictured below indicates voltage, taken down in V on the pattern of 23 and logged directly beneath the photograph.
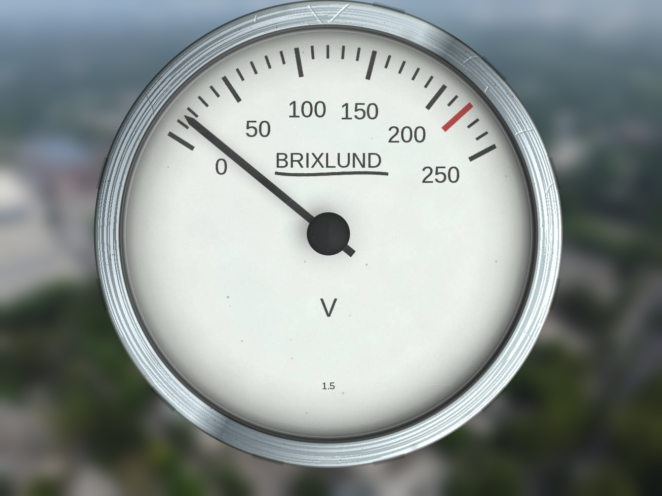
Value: 15
